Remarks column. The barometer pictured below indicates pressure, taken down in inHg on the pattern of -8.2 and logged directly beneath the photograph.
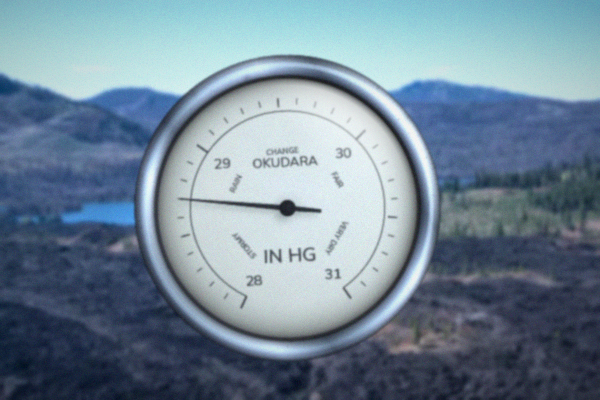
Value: 28.7
